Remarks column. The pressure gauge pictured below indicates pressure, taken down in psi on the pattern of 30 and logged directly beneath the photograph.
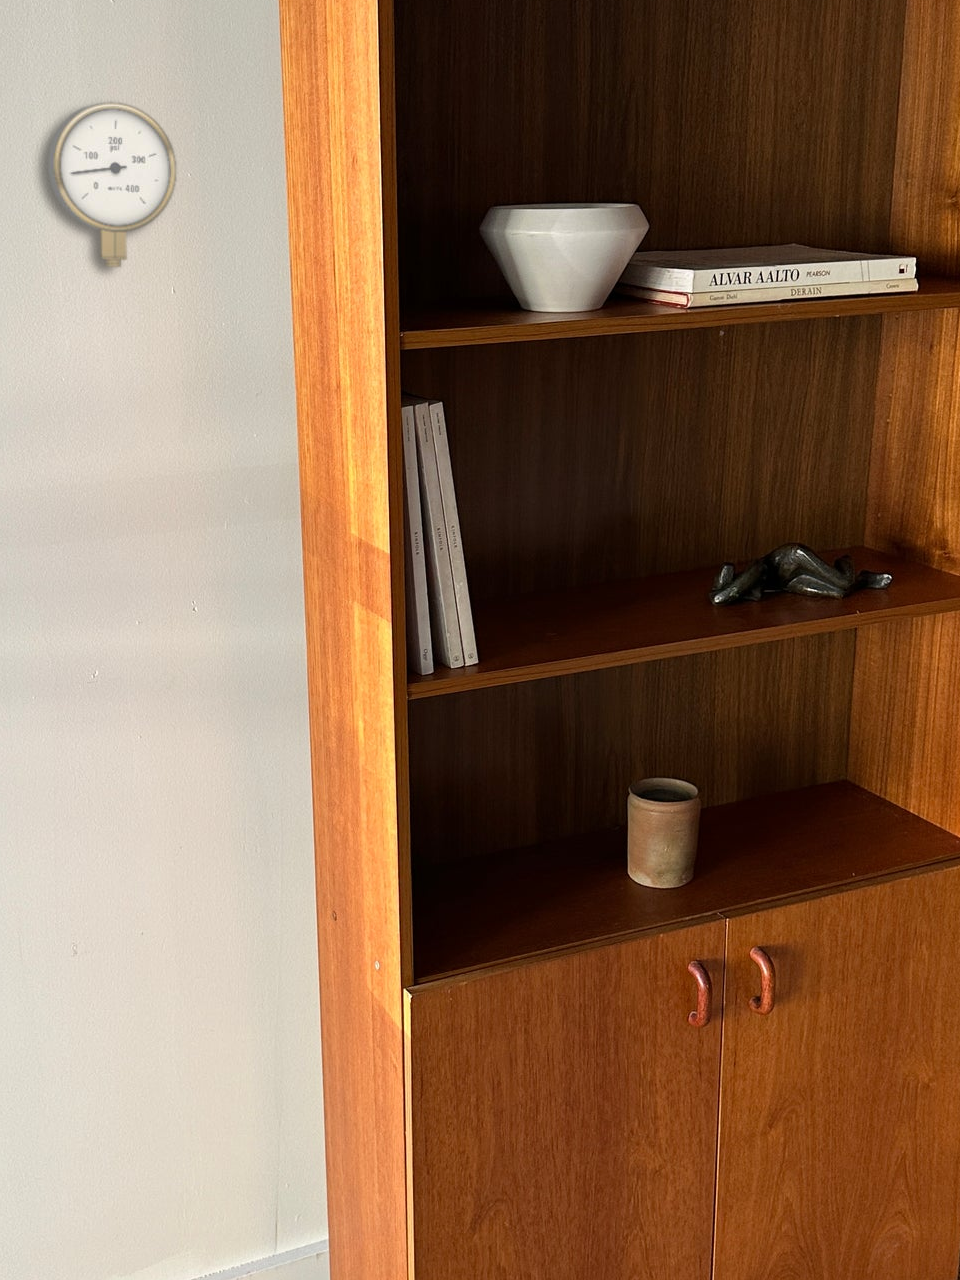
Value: 50
